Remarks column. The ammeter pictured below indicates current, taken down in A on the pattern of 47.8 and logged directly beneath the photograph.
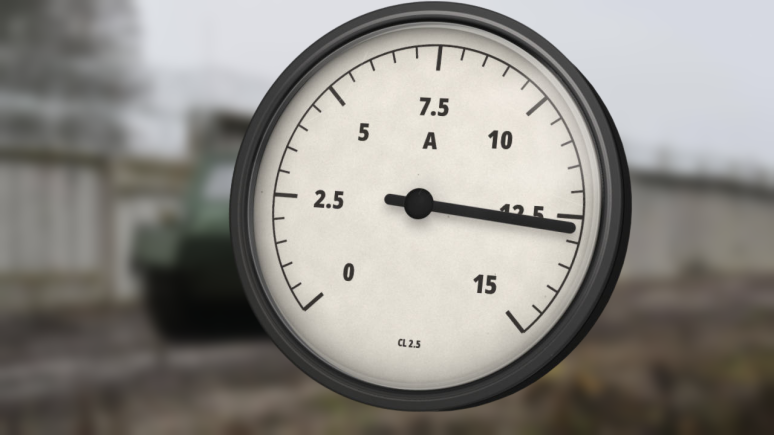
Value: 12.75
